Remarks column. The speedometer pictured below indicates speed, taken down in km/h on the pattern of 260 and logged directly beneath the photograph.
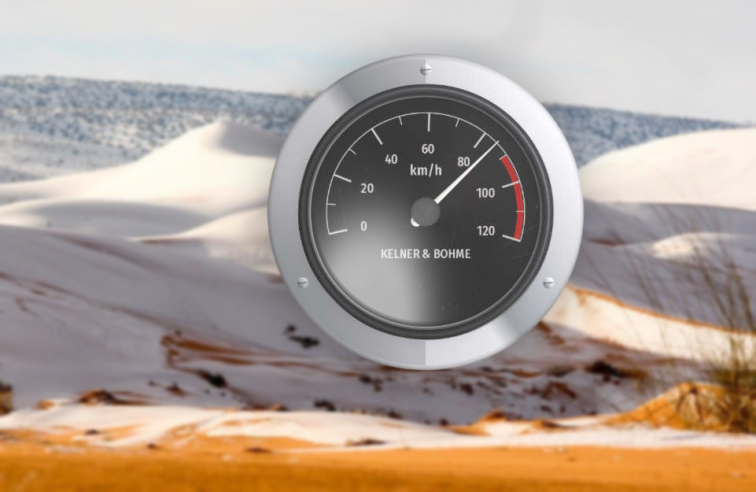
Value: 85
